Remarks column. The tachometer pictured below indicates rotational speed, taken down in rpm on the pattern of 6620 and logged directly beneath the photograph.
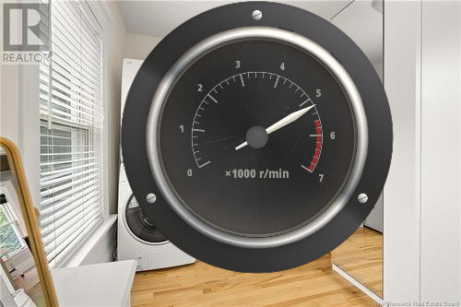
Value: 5200
